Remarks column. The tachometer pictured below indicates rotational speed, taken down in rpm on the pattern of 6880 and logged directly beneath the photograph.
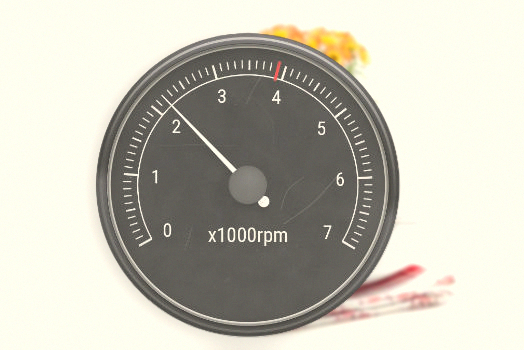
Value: 2200
